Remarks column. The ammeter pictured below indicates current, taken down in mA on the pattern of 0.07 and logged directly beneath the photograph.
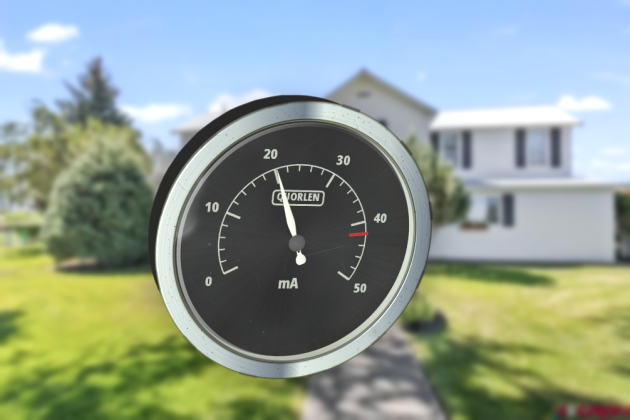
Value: 20
